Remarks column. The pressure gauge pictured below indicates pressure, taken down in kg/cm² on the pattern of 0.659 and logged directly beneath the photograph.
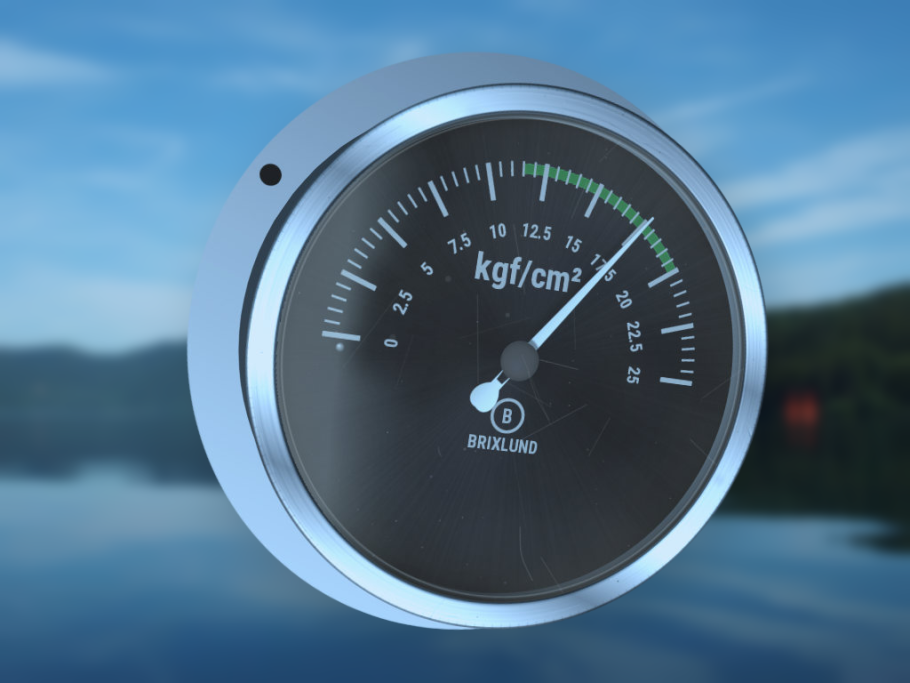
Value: 17.5
